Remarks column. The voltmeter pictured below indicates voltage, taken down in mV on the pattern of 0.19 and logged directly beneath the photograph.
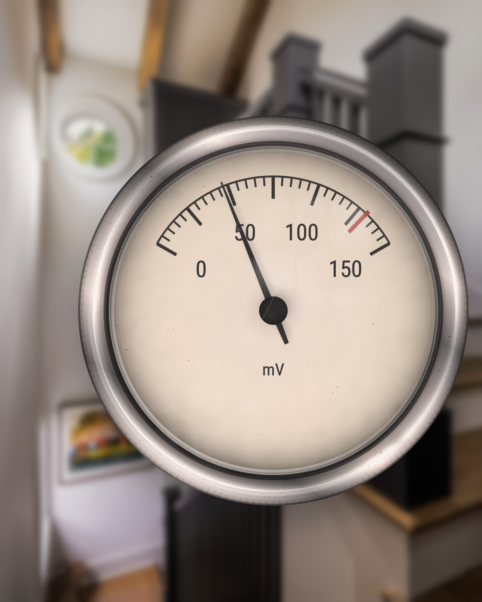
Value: 47.5
